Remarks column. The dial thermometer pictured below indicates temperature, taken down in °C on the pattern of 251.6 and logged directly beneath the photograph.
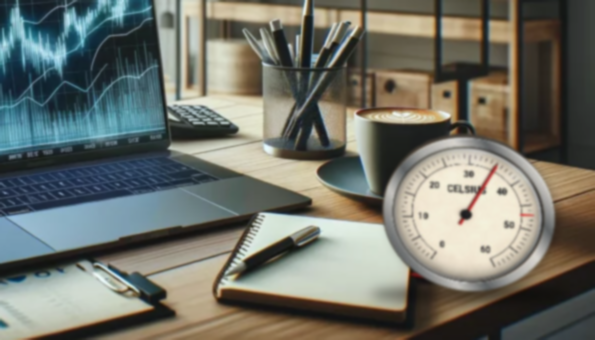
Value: 35
